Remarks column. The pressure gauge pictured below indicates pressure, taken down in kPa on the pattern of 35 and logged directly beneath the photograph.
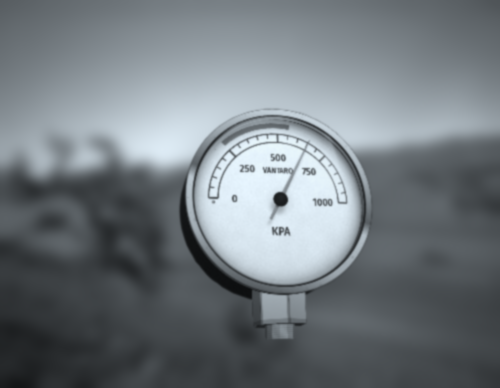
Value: 650
